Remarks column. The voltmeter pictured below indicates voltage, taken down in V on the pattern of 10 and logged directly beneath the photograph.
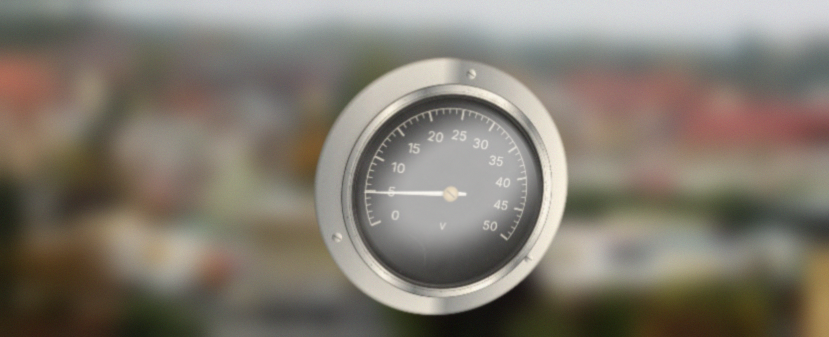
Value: 5
